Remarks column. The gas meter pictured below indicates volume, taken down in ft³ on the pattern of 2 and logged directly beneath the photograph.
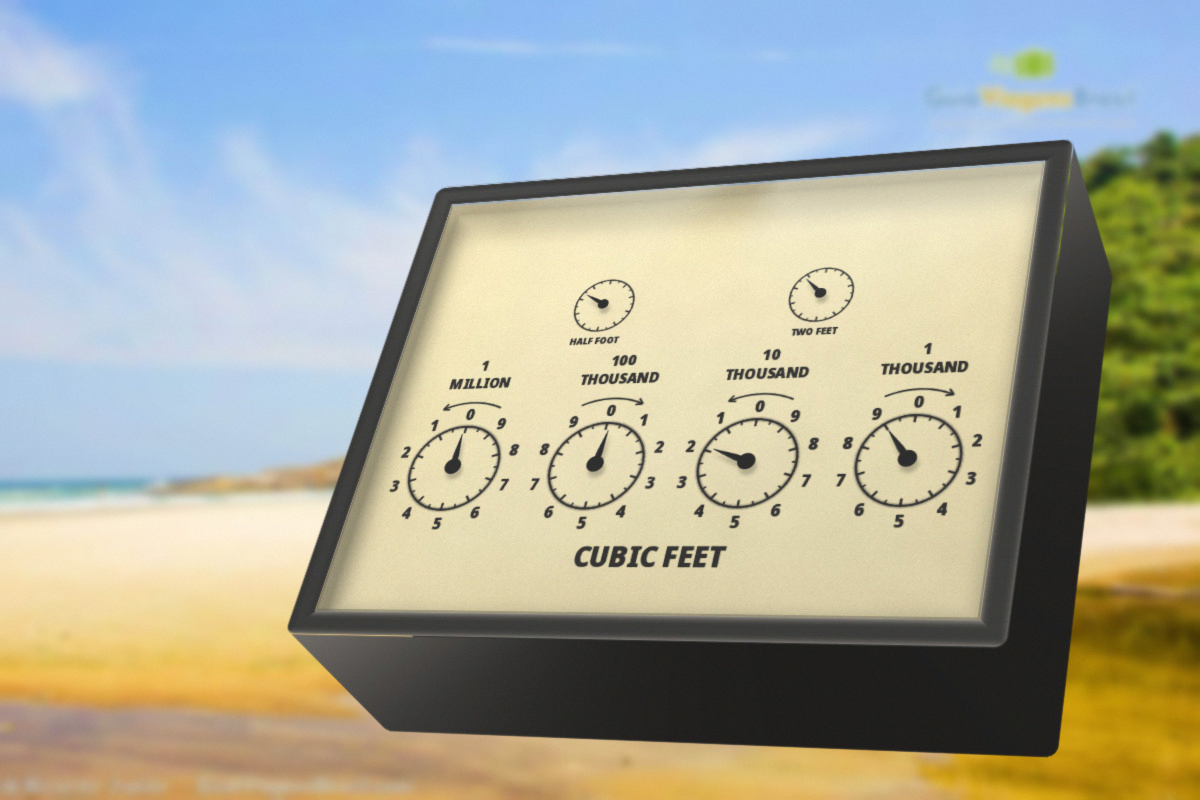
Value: 1900
